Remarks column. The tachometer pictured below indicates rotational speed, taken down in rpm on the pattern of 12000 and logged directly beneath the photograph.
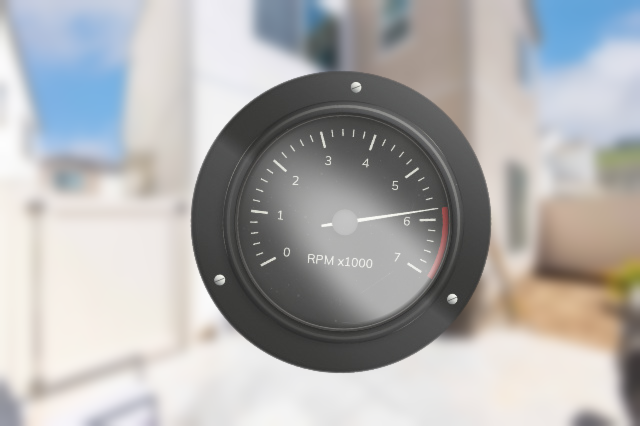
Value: 5800
